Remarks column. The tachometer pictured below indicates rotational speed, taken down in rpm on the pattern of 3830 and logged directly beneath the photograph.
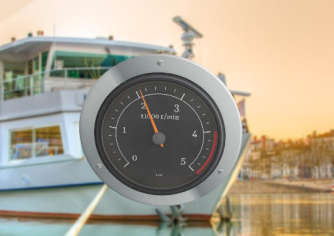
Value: 2100
